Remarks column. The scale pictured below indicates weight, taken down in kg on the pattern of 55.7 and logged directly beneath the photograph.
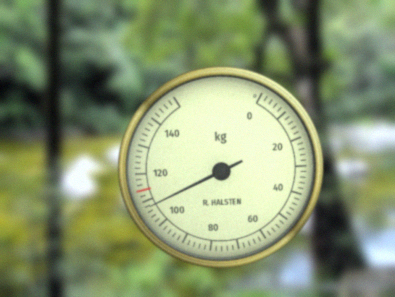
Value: 108
